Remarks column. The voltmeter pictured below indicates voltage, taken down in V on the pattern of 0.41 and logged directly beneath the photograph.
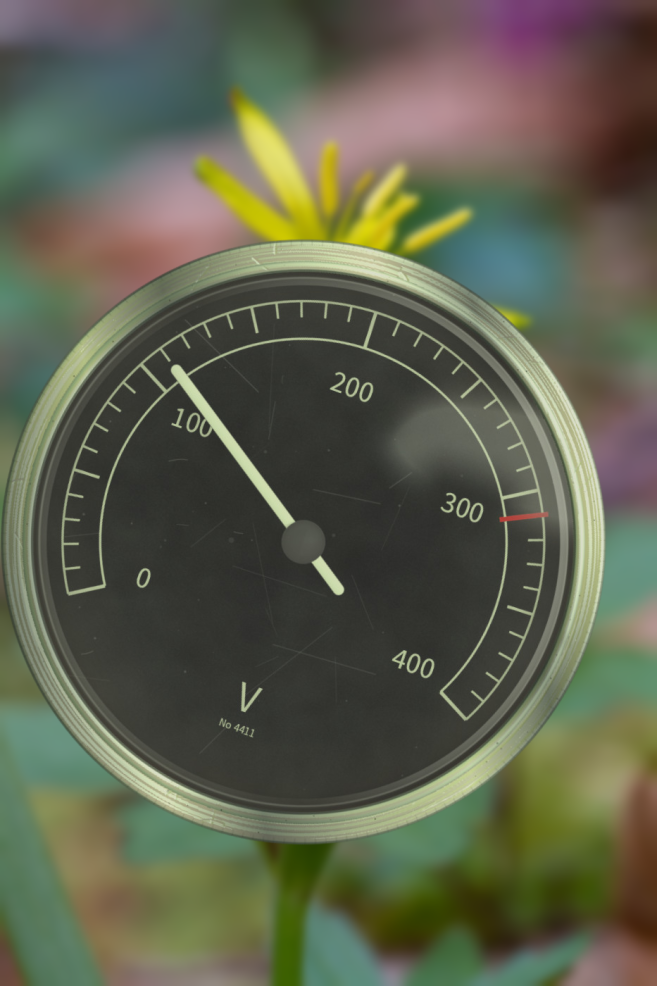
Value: 110
